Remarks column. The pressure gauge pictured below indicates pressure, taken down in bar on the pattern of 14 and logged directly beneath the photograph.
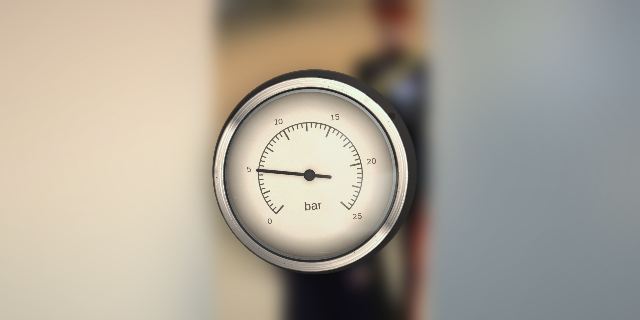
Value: 5
